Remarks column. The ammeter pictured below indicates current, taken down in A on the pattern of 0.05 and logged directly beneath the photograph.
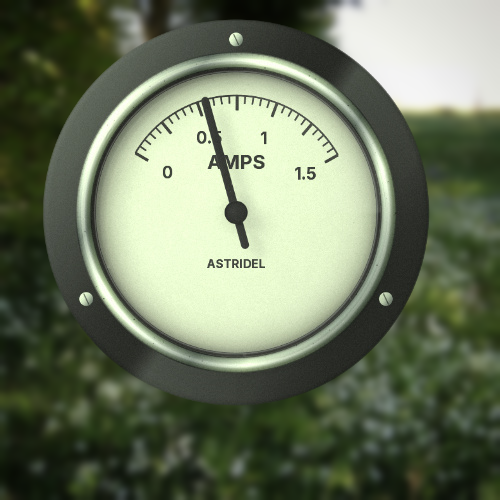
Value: 0.55
